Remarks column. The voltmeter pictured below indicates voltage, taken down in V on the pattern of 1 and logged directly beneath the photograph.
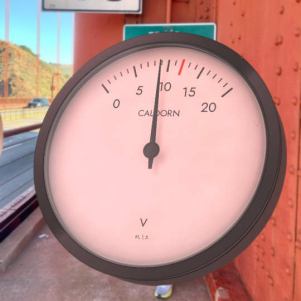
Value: 9
